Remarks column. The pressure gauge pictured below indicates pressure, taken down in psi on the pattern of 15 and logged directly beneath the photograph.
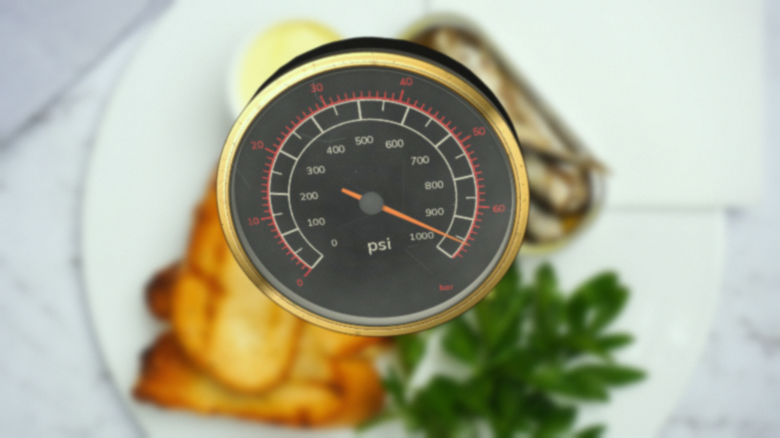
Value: 950
